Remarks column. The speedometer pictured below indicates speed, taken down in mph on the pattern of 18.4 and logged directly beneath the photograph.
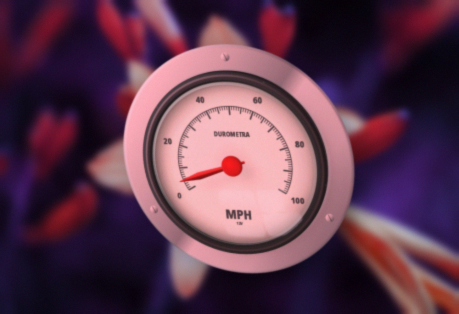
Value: 5
